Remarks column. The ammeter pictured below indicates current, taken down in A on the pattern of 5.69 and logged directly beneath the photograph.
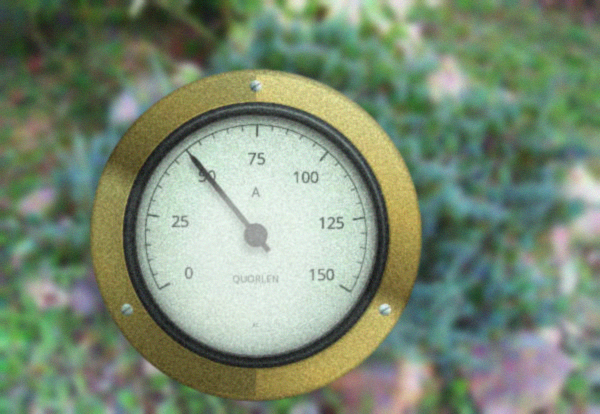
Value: 50
